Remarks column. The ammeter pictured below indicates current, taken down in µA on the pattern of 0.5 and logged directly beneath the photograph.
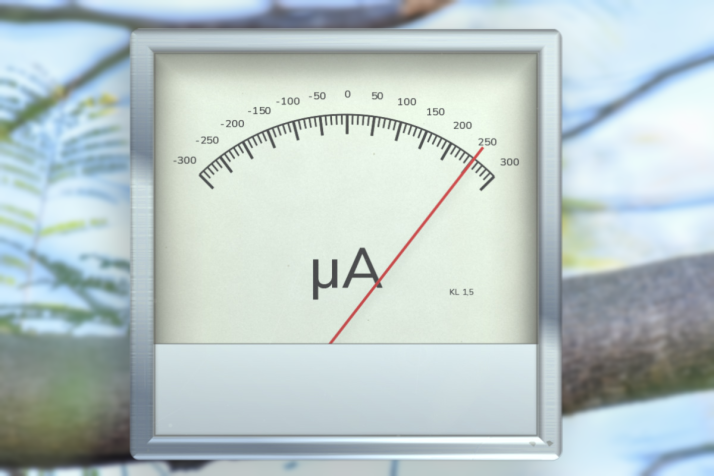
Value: 250
